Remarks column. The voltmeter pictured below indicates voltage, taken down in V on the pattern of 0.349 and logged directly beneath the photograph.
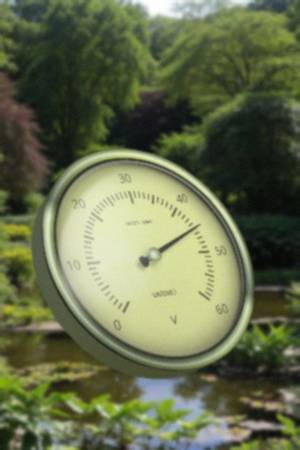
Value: 45
